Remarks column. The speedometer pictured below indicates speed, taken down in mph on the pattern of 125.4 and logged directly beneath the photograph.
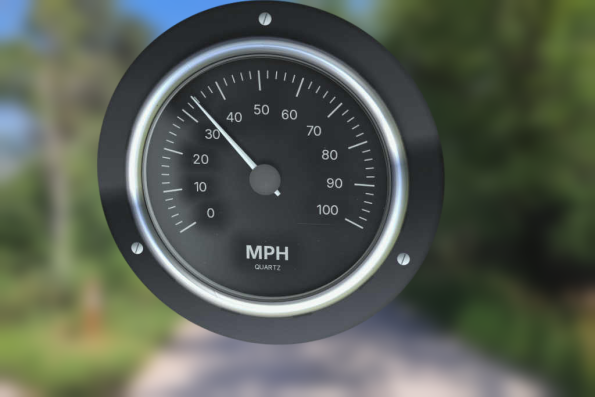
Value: 34
